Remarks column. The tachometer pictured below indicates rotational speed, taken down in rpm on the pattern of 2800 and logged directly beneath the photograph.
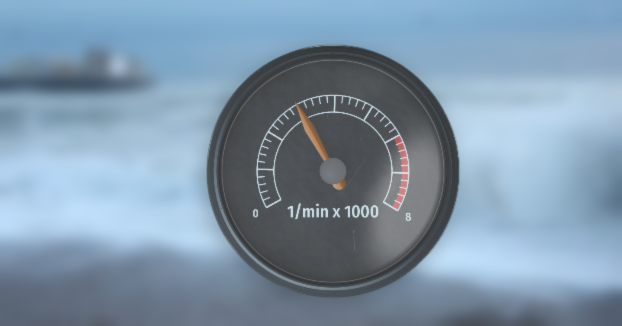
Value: 3000
